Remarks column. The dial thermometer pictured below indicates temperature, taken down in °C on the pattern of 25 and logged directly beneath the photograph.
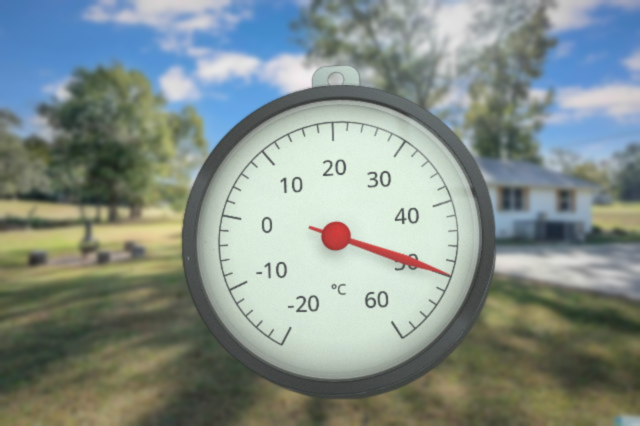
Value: 50
